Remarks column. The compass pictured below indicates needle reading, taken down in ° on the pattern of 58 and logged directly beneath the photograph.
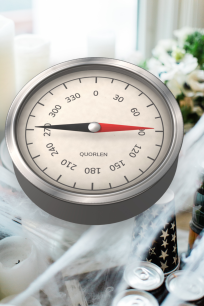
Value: 90
